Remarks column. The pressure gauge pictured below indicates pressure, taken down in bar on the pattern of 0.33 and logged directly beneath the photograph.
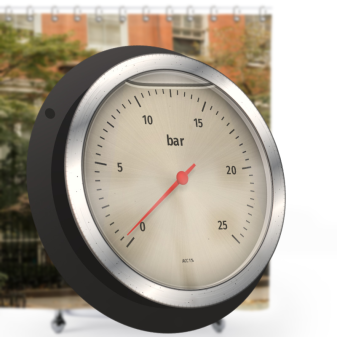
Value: 0.5
